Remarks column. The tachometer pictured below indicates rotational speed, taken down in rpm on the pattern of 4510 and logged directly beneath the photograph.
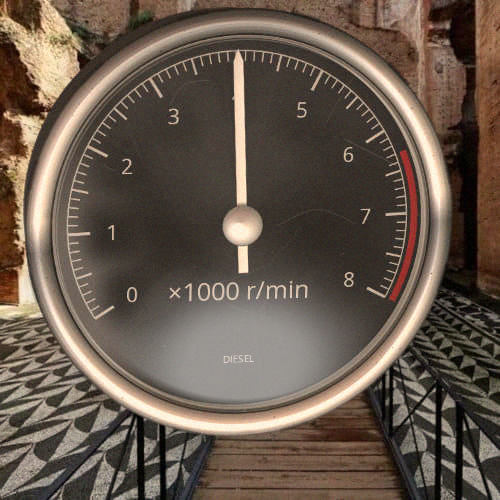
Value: 4000
